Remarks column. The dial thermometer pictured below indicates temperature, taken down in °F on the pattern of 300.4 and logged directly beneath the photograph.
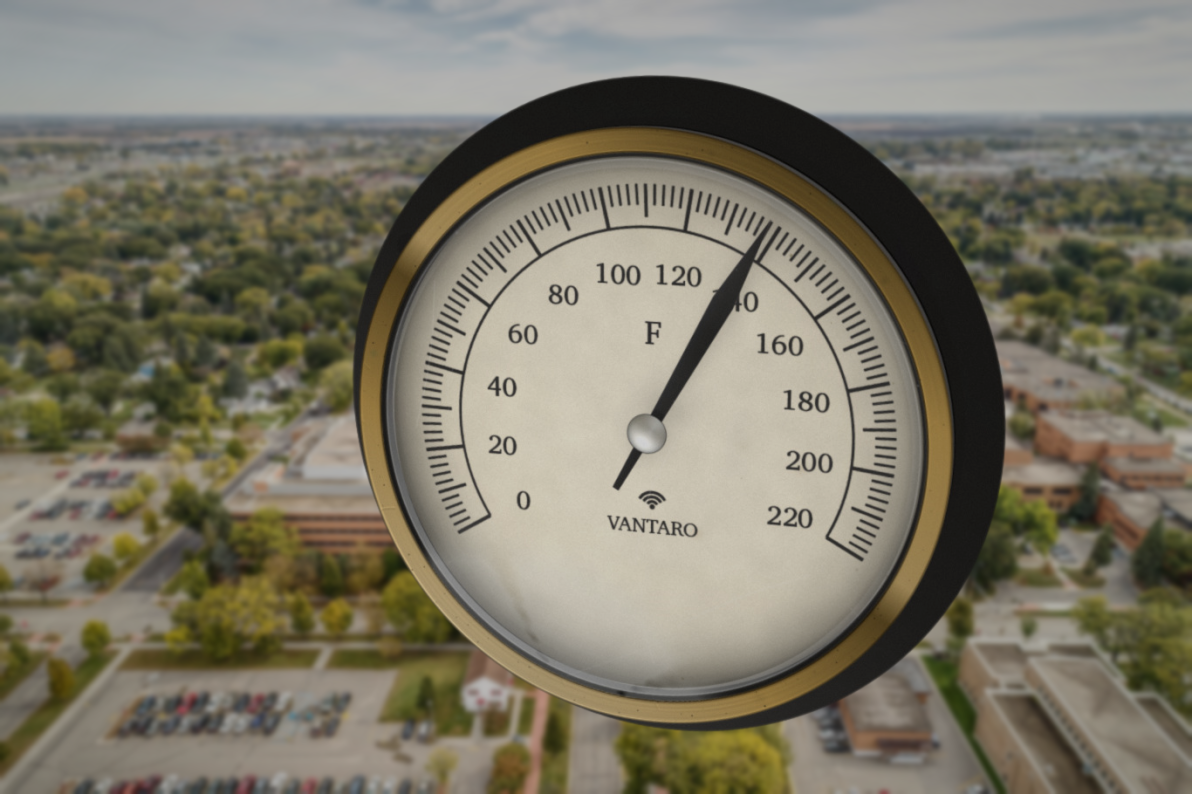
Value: 138
